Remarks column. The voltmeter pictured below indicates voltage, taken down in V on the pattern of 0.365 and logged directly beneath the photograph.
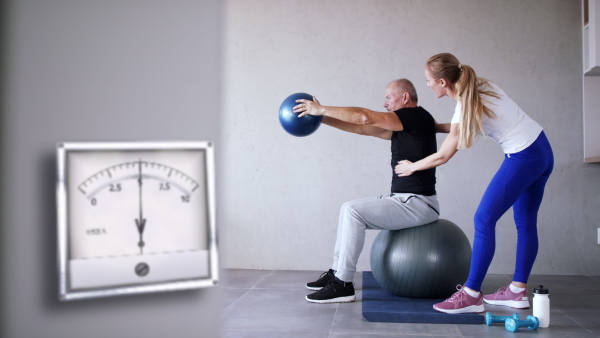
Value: 5
